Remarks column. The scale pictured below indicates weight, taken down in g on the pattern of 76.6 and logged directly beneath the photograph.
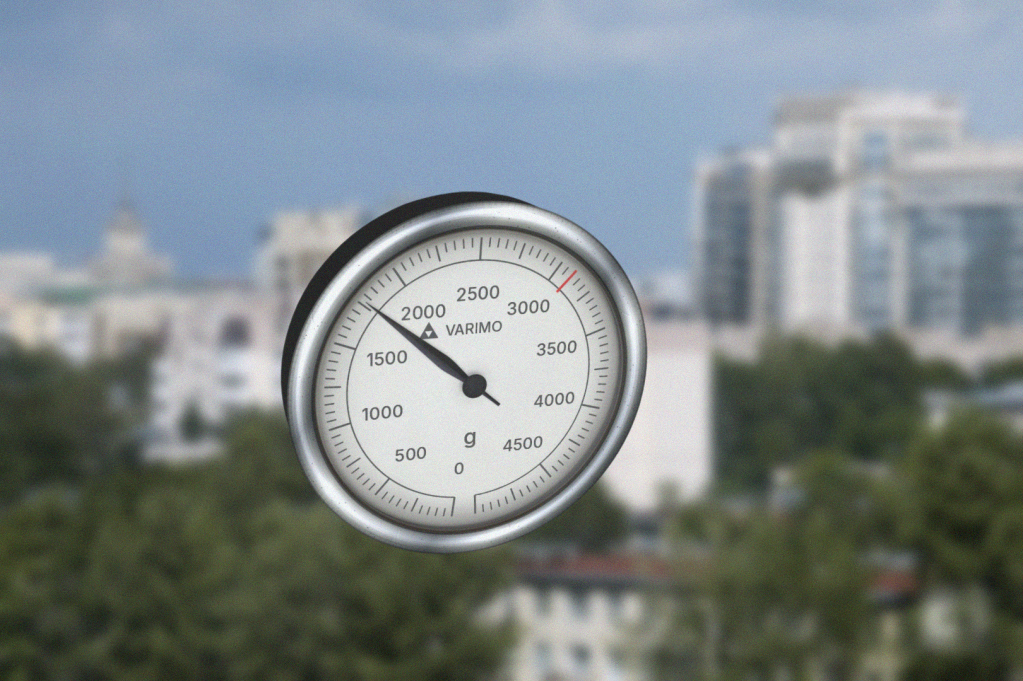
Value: 1775
